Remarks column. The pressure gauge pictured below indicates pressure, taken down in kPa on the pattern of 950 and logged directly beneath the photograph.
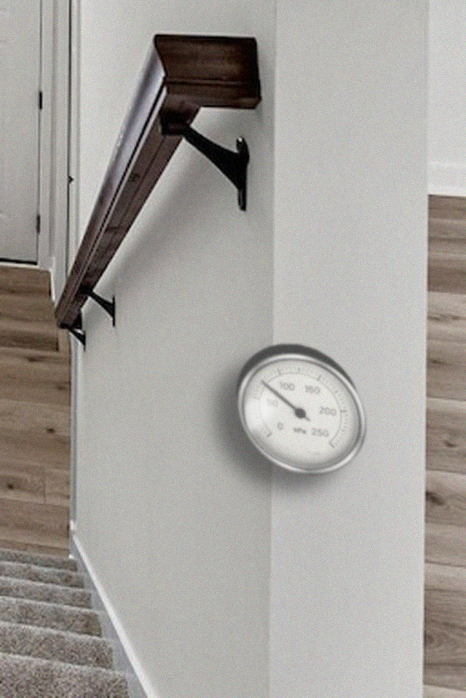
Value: 75
